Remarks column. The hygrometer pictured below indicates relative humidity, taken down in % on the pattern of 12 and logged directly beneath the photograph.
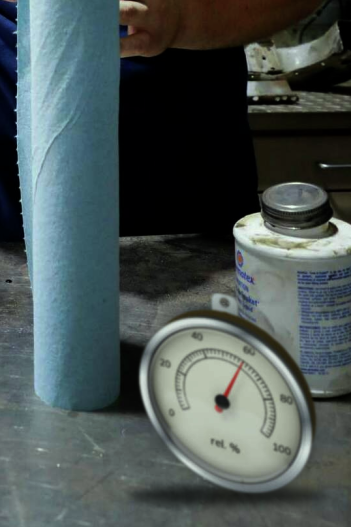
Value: 60
